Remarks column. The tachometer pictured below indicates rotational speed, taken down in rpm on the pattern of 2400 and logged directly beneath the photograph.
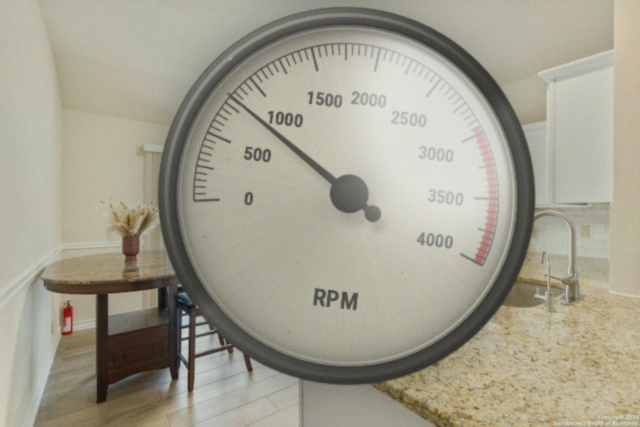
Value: 800
